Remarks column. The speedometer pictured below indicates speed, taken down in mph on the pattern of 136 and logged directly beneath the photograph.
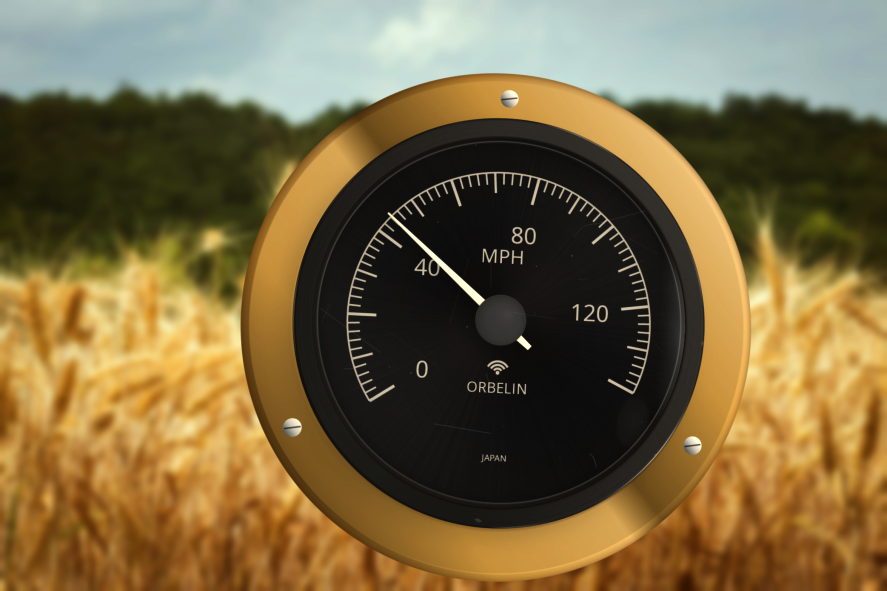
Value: 44
